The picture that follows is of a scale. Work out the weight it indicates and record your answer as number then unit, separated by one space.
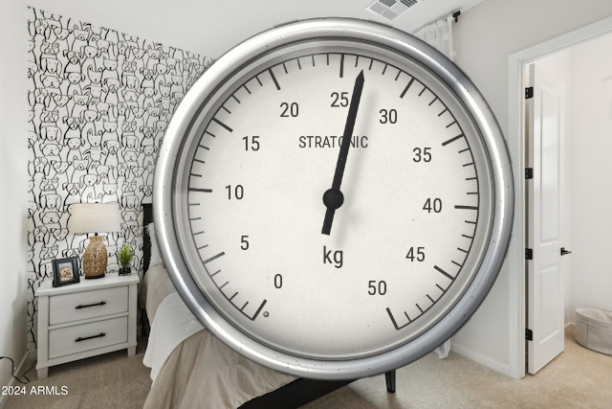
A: 26.5 kg
